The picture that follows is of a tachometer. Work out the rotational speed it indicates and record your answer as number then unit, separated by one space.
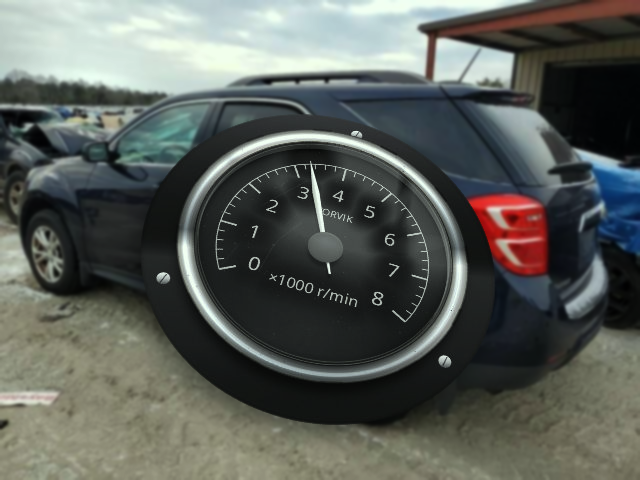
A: 3300 rpm
